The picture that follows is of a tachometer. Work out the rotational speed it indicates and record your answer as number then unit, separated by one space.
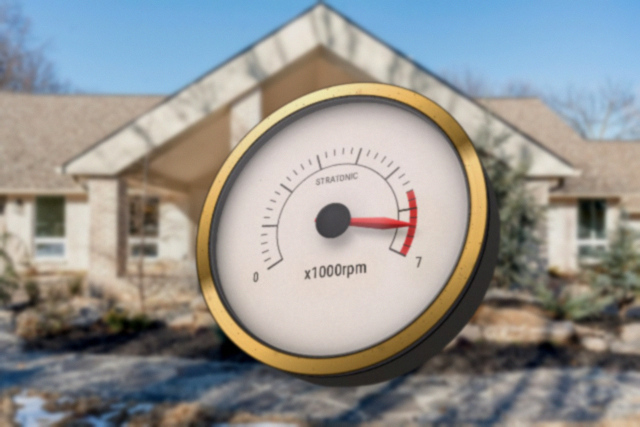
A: 6400 rpm
